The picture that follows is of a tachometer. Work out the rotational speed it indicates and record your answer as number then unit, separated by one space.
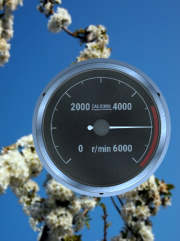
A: 5000 rpm
